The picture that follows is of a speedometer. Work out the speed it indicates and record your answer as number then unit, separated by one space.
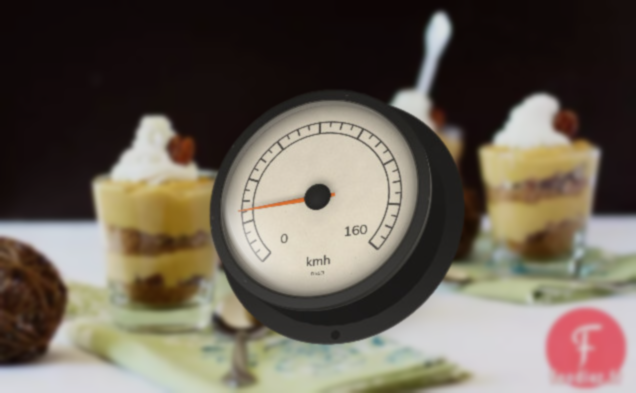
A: 25 km/h
